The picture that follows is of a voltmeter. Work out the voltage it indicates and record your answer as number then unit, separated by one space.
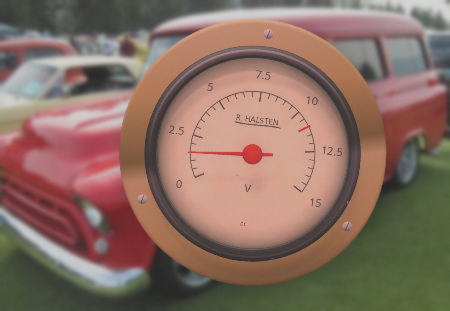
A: 1.5 V
